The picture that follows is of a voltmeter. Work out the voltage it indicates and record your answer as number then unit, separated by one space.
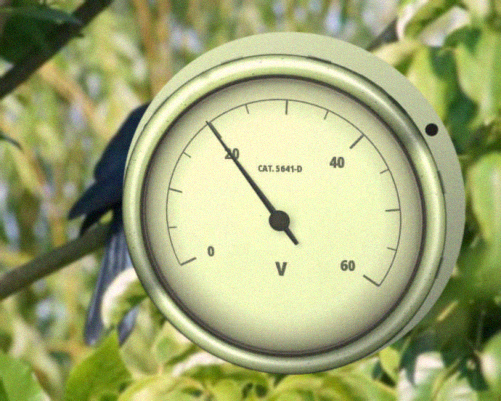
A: 20 V
